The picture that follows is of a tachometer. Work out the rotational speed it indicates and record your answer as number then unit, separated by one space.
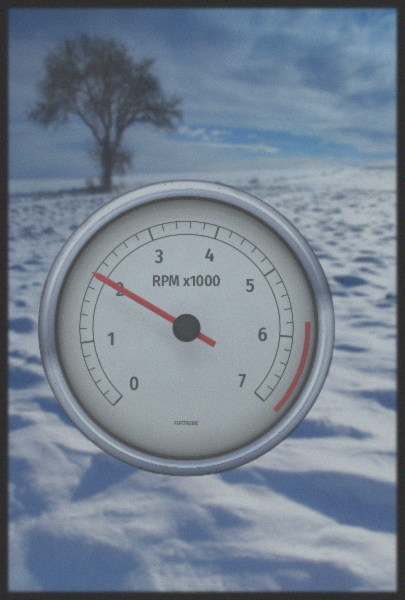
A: 2000 rpm
